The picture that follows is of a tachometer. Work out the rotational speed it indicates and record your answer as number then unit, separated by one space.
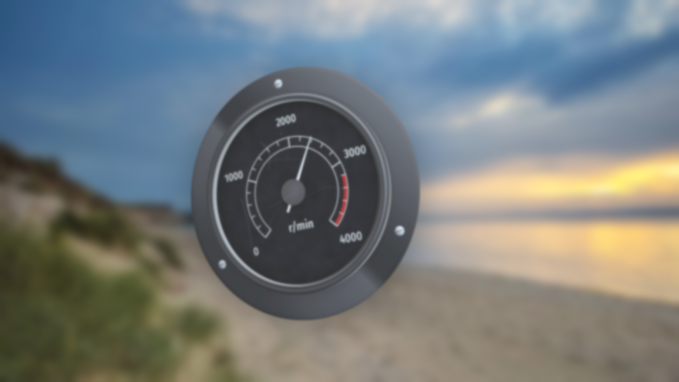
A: 2400 rpm
